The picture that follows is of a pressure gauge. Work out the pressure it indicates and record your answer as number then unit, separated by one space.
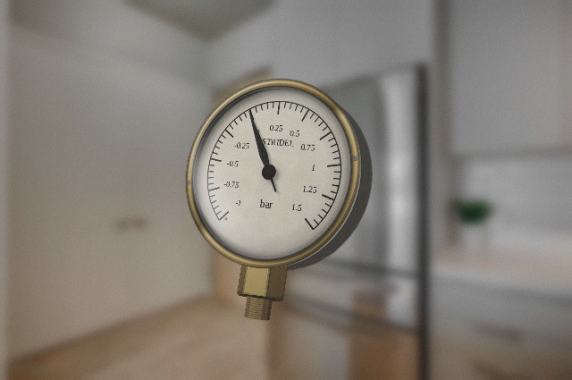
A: 0 bar
